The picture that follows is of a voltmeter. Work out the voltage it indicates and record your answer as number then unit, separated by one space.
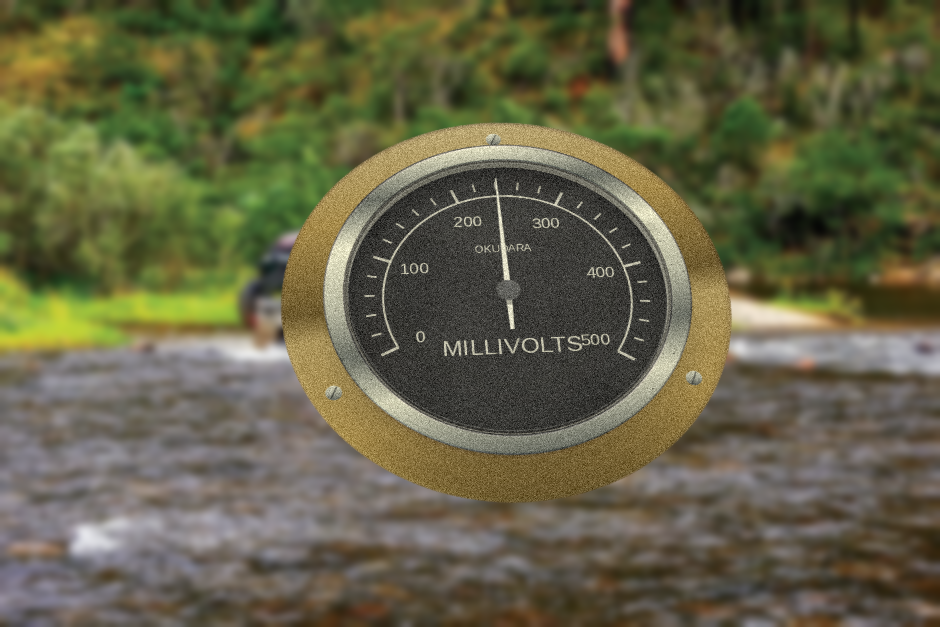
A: 240 mV
